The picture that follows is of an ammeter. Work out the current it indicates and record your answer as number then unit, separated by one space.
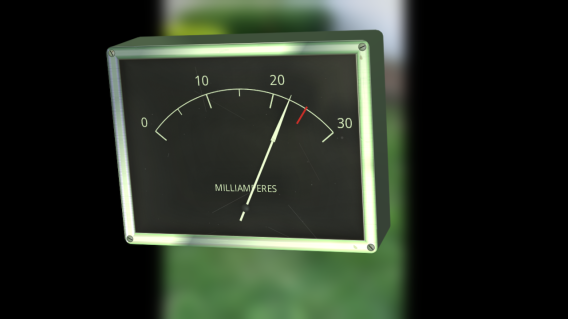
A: 22.5 mA
